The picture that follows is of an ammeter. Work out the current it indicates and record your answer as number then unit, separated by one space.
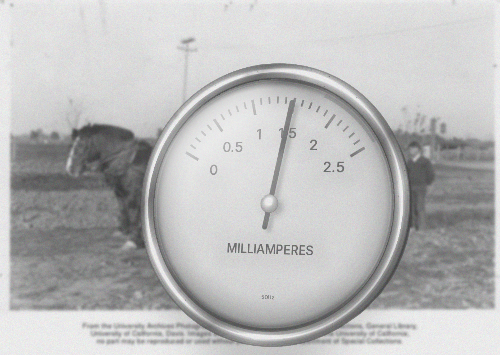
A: 1.5 mA
